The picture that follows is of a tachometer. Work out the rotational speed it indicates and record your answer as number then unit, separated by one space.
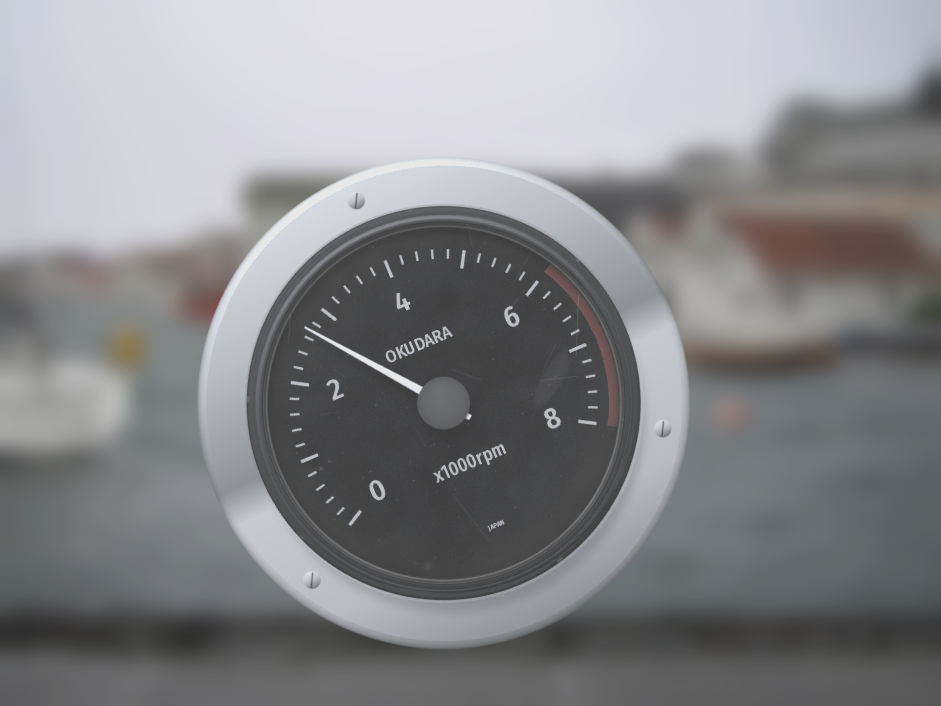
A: 2700 rpm
